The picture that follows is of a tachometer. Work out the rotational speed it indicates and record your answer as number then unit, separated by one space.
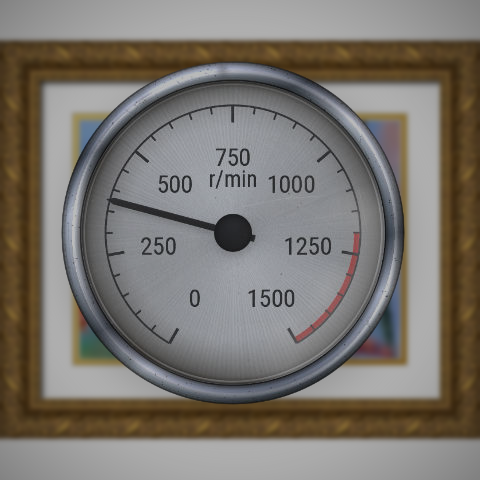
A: 375 rpm
